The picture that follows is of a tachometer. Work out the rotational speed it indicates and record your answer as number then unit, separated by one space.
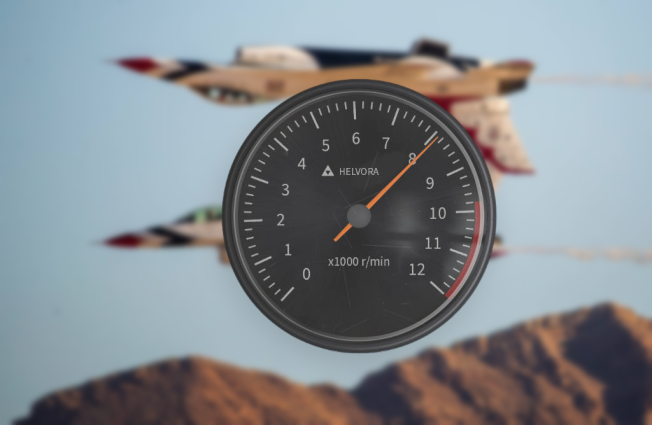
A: 8100 rpm
